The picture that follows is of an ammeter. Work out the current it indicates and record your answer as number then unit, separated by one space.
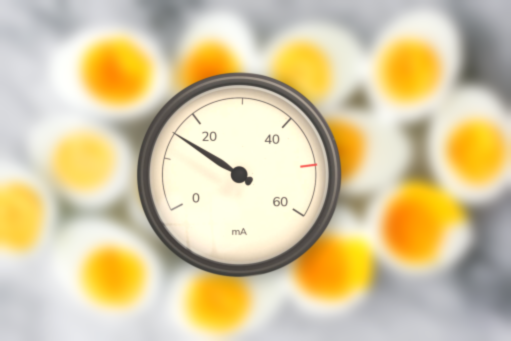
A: 15 mA
